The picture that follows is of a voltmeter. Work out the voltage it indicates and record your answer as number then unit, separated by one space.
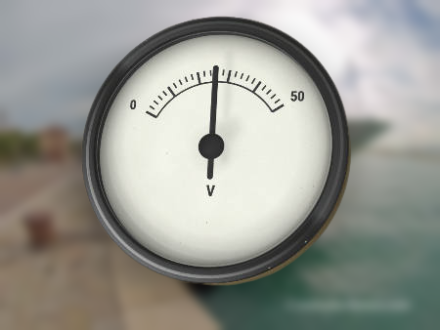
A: 26 V
